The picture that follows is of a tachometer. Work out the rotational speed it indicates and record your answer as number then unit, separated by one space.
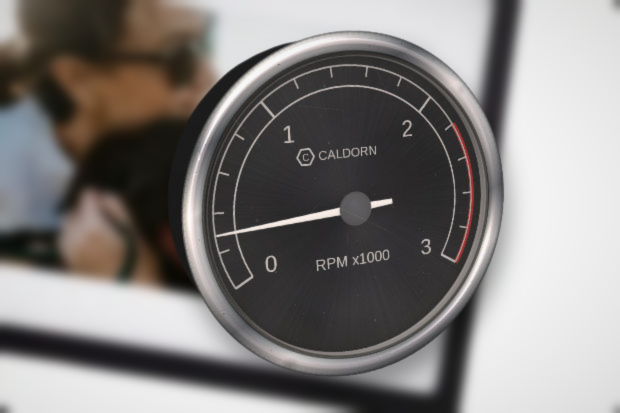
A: 300 rpm
